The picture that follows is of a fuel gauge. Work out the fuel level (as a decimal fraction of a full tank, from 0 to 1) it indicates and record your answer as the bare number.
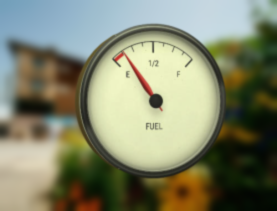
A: 0.125
